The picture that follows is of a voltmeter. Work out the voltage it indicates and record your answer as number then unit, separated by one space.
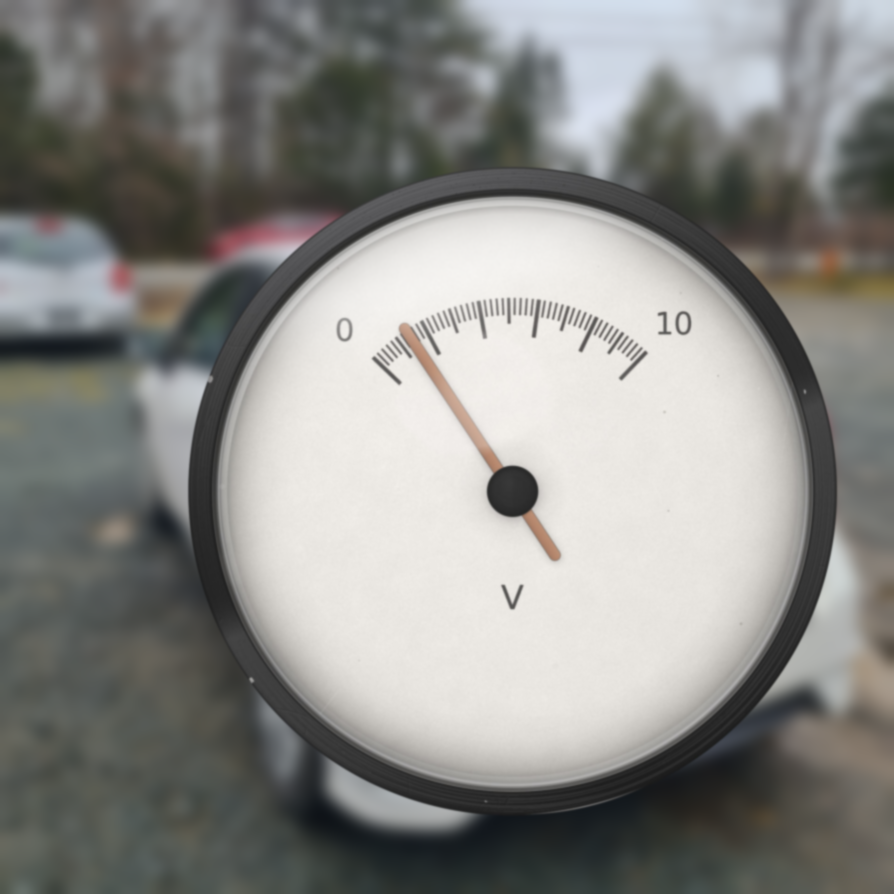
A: 1.4 V
